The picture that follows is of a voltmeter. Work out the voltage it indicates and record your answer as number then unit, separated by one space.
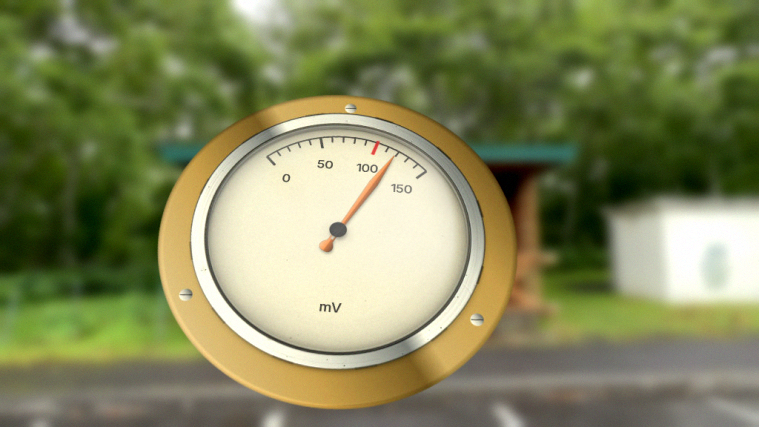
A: 120 mV
